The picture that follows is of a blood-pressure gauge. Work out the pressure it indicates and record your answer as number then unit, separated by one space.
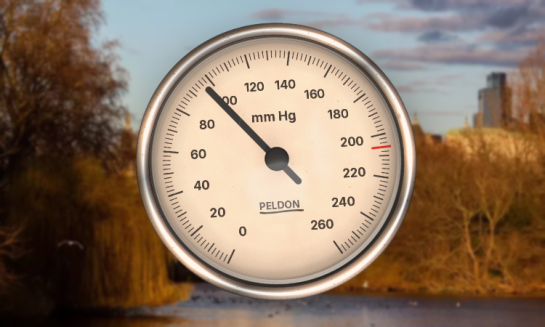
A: 96 mmHg
